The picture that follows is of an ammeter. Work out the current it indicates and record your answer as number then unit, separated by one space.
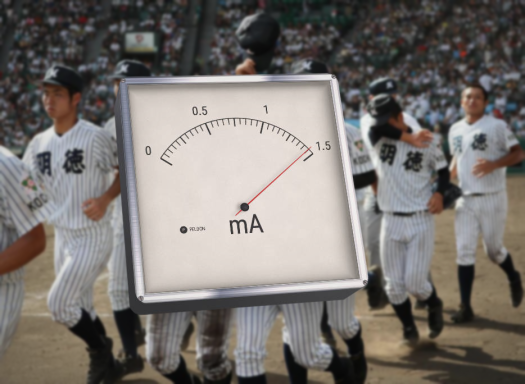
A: 1.45 mA
